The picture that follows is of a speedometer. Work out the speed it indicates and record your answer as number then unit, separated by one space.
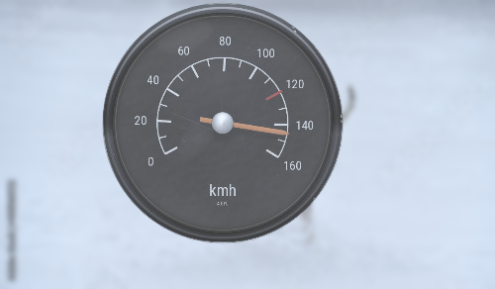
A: 145 km/h
